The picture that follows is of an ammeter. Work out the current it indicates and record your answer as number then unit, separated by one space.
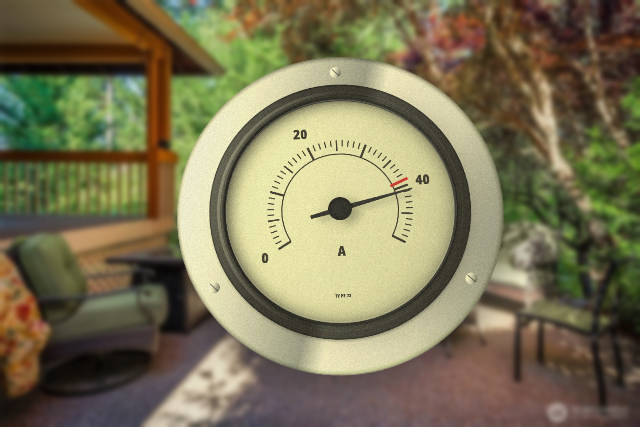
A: 41 A
